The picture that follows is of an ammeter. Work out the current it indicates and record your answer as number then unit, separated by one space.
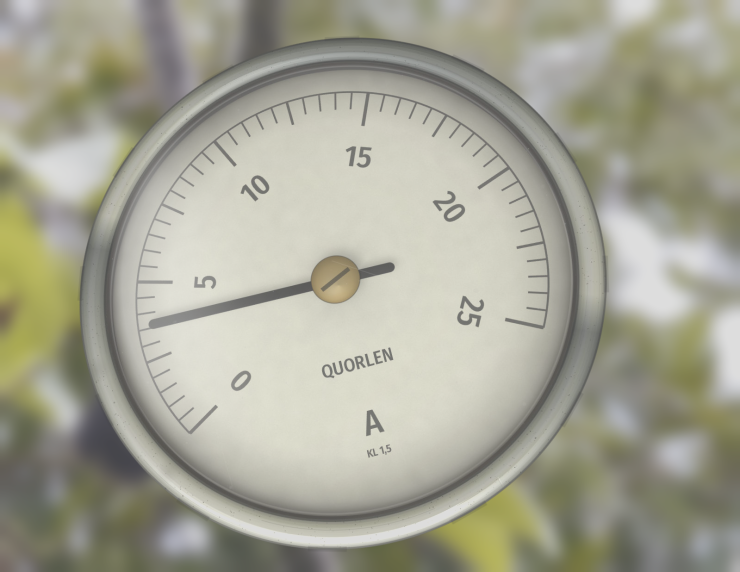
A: 3.5 A
